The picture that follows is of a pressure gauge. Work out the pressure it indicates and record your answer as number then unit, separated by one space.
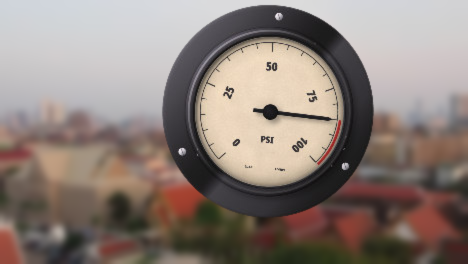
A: 85 psi
